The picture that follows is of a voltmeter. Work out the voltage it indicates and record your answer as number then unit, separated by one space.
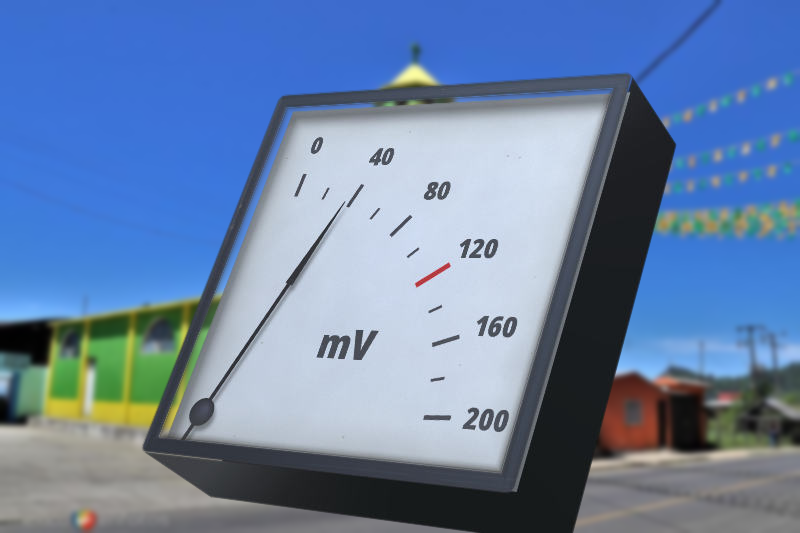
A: 40 mV
